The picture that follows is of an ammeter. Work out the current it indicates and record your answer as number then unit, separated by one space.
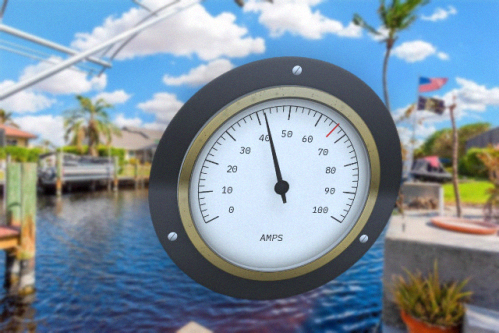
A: 42 A
